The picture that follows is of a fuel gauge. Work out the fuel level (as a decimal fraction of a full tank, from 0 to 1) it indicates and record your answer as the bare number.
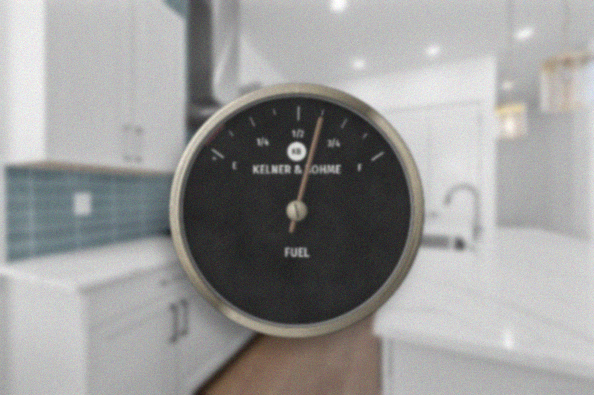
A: 0.625
